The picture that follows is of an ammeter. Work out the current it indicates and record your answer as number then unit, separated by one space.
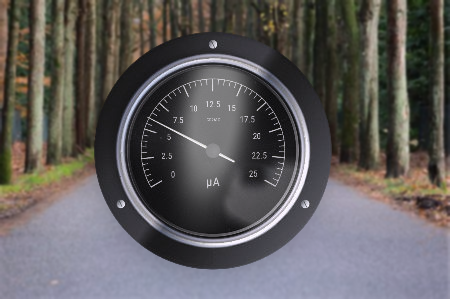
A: 6 µA
